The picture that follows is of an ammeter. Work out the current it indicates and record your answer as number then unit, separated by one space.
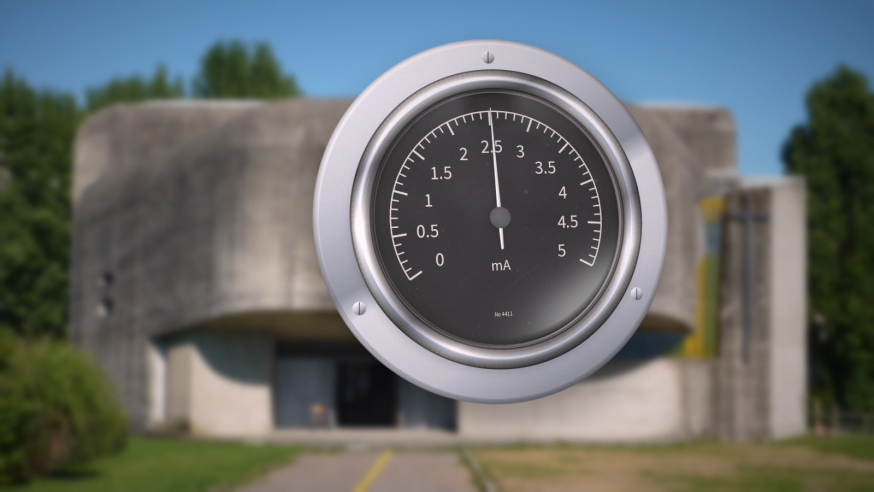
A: 2.5 mA
